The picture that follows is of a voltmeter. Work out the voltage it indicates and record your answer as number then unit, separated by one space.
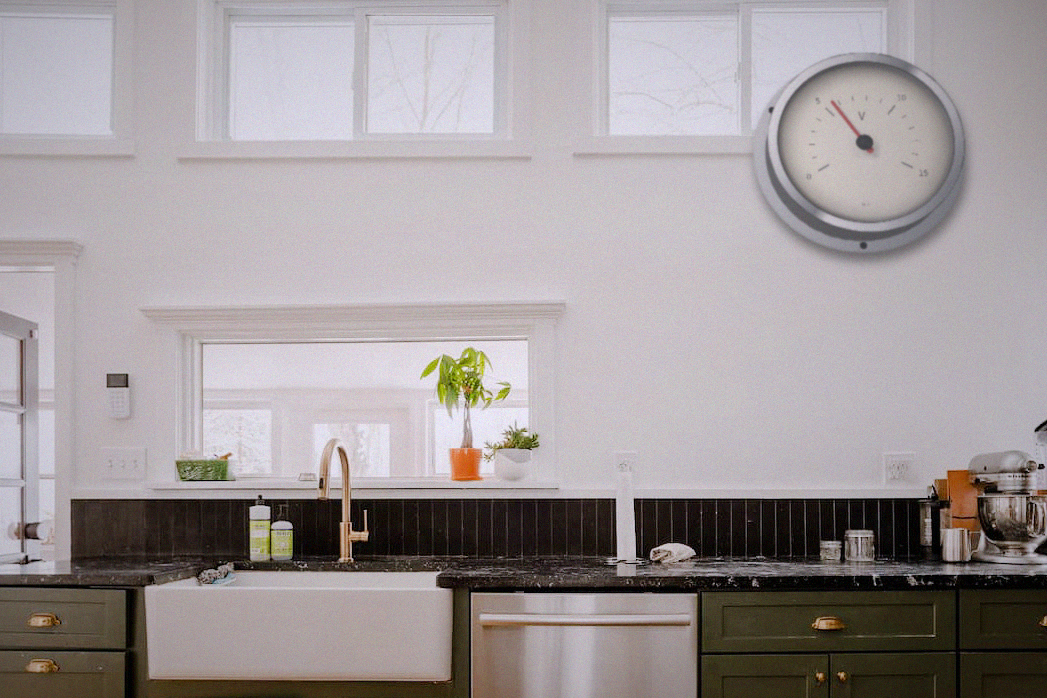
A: 5.5 V
